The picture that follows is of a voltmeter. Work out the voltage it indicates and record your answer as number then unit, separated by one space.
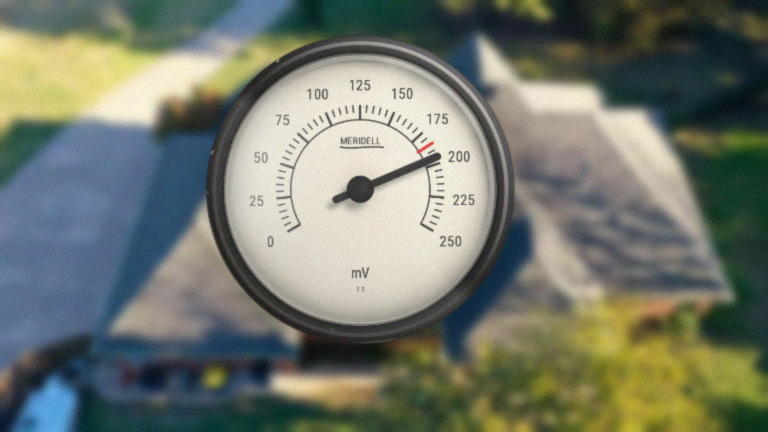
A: 195 mV
